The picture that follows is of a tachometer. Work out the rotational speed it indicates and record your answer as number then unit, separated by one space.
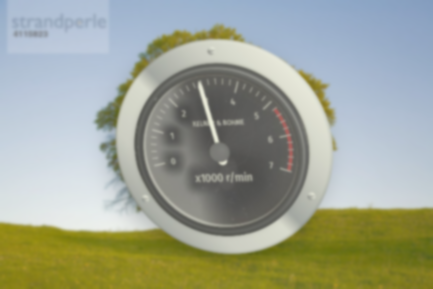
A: 3000 rpm
